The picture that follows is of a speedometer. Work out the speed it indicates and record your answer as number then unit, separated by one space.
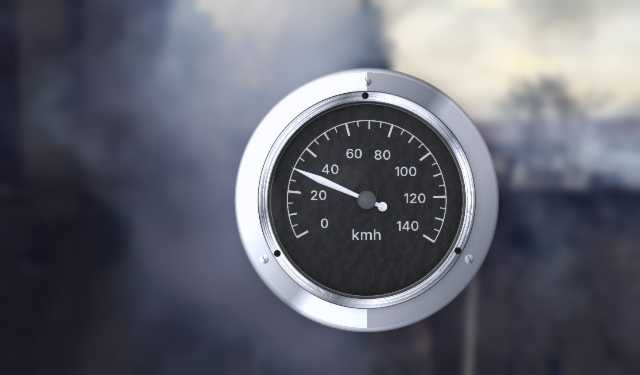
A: 30 km/h
